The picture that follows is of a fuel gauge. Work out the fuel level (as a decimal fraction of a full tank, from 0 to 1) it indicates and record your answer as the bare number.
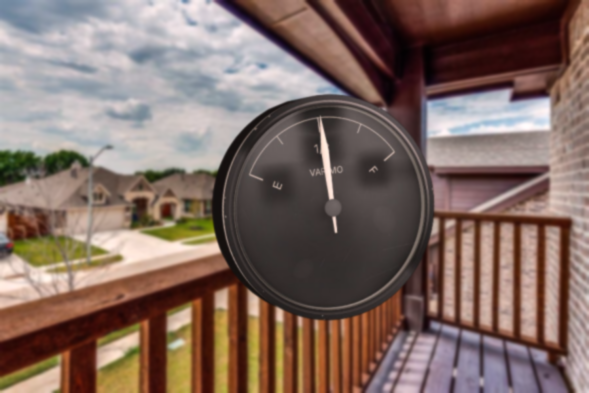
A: 0.5
